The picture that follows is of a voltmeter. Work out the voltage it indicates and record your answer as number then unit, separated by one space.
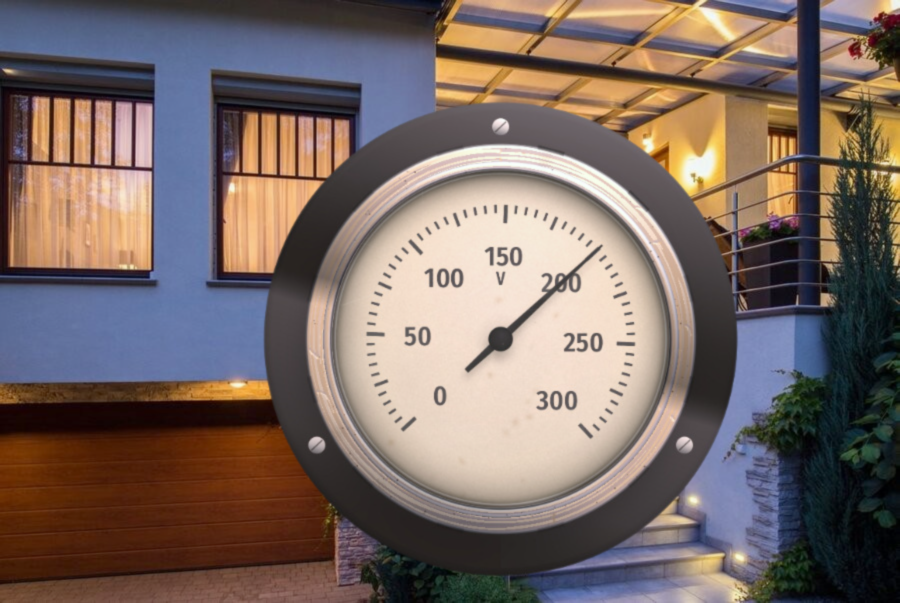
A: 200 V
